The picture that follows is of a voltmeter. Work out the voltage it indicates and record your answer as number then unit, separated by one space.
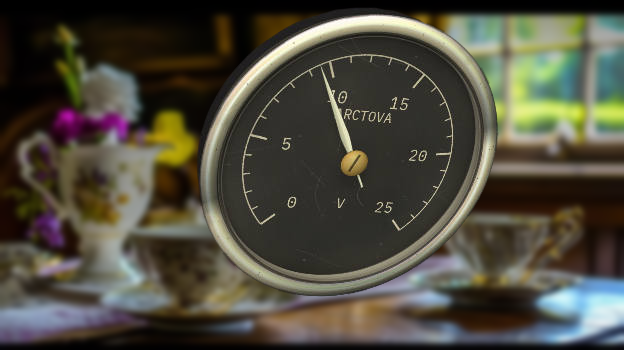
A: 9.5 V
